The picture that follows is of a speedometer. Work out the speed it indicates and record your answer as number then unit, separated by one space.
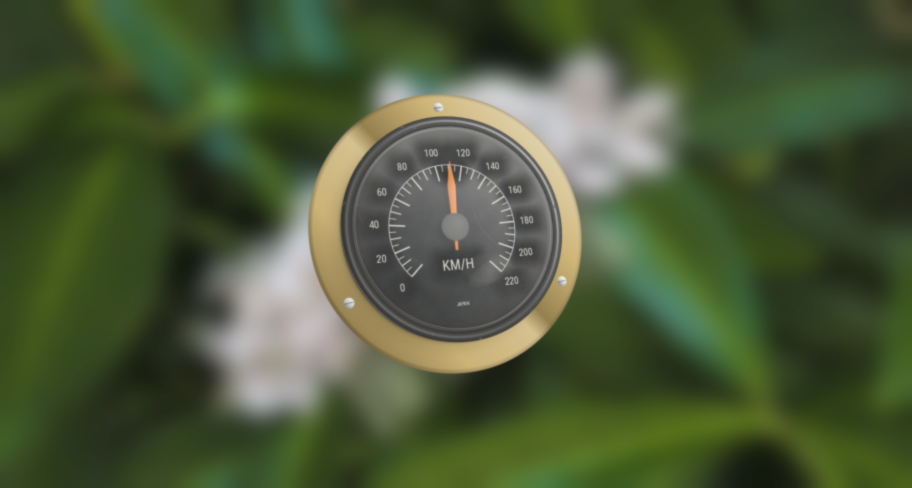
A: 110 km/h
